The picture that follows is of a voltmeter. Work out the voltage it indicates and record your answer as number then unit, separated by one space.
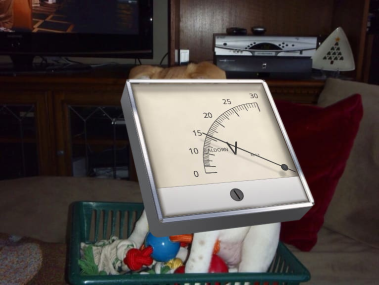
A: 15 V
